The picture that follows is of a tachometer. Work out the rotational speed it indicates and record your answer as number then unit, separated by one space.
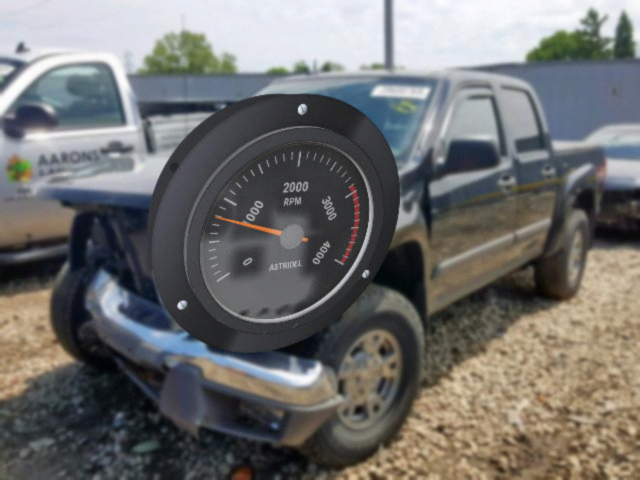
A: 800 rpm
